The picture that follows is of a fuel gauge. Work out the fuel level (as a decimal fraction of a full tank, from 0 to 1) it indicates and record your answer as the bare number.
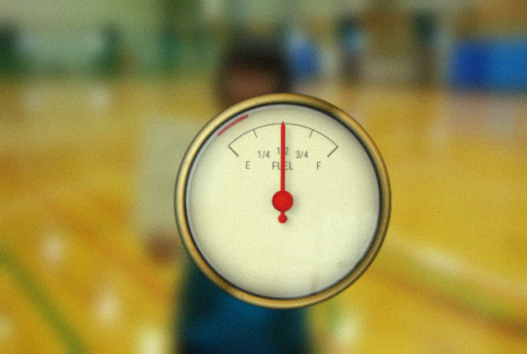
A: 0.5
